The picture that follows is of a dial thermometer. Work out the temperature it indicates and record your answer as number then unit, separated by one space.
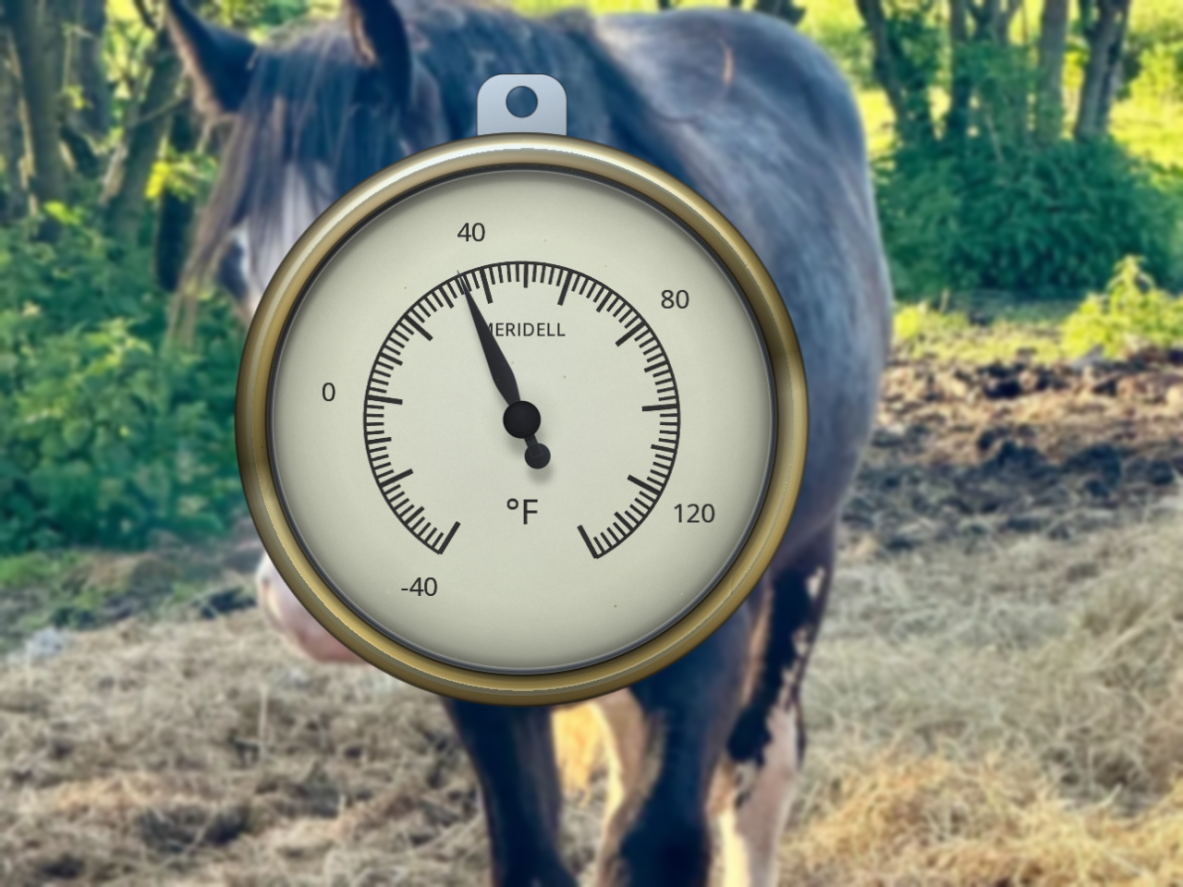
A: 35 °F
